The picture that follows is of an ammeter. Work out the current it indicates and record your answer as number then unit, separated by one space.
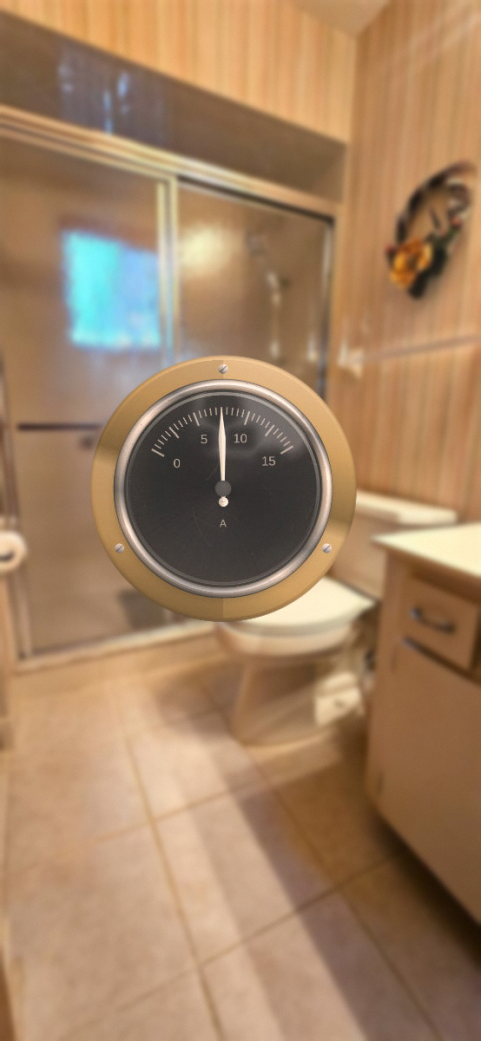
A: 7.5 A
